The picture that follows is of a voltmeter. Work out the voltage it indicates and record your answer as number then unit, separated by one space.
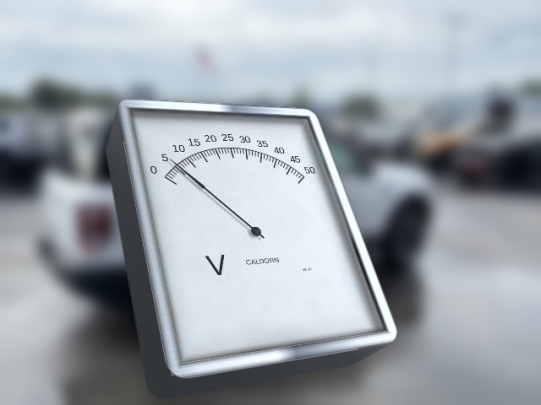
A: 5 V
